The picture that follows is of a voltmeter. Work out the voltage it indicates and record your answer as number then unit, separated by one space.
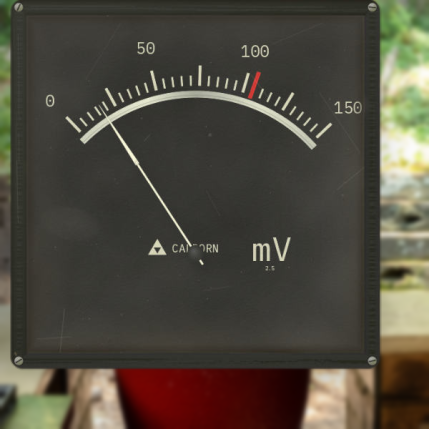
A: 17.5 mV
